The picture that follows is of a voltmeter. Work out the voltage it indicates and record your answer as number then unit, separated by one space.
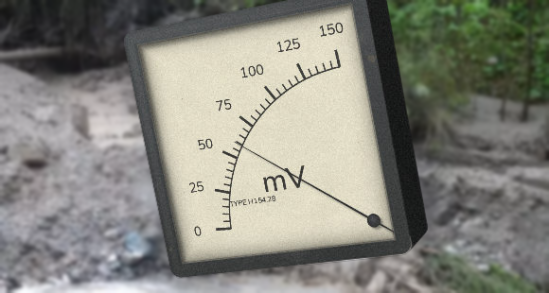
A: 60 mV
